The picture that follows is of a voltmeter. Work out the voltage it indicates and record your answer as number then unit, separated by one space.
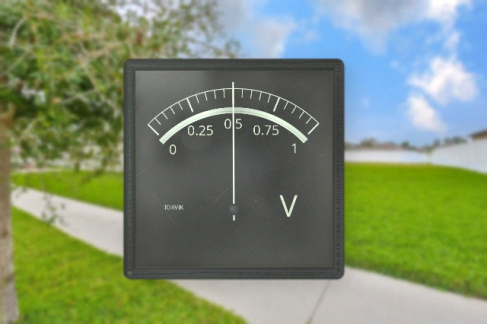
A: 0.5 V
